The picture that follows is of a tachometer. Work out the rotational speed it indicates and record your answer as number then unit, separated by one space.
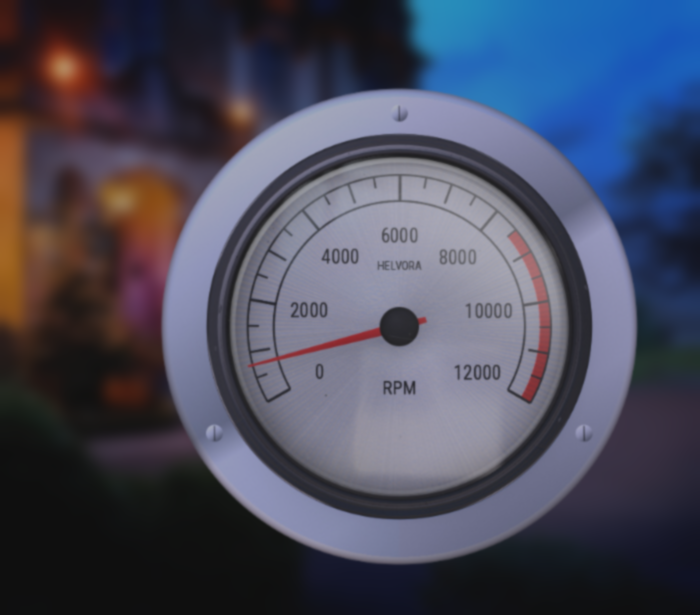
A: 750 rpm
